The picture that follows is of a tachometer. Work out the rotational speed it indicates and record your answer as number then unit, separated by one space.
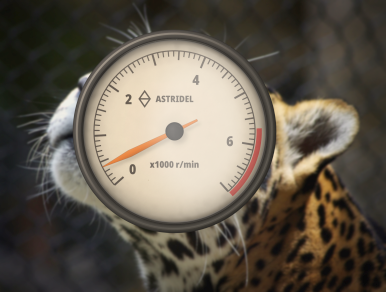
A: 400 rpm
